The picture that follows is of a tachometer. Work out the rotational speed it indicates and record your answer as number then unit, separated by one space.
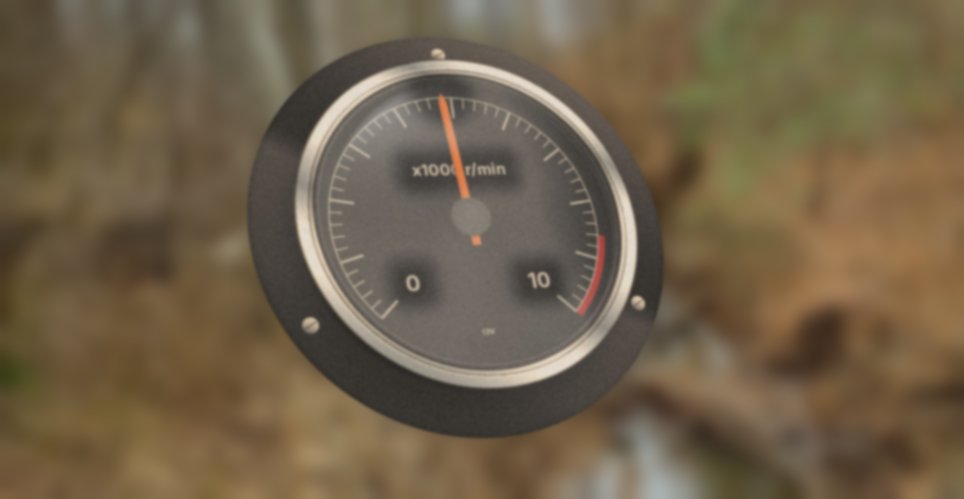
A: 4800 rpm
